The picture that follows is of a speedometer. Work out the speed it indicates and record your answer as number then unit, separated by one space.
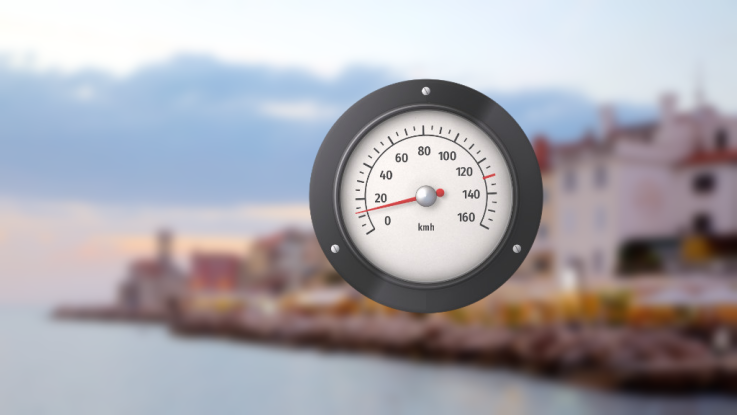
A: 12.5 km/h
